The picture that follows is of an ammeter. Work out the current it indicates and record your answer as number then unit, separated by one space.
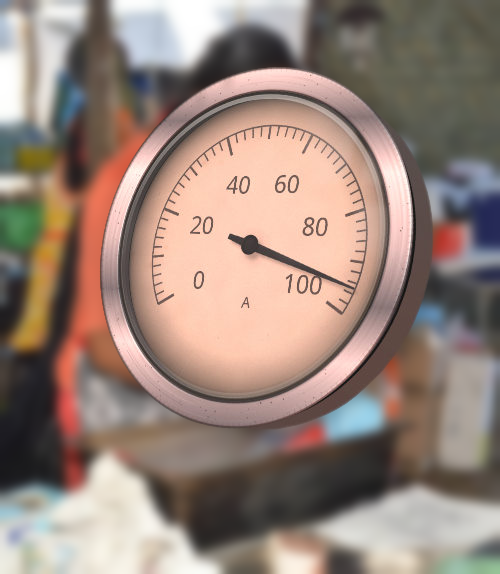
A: 95 A
